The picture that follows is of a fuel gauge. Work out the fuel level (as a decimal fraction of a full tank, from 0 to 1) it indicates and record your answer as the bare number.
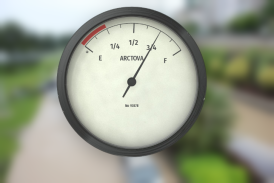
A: 0.75
